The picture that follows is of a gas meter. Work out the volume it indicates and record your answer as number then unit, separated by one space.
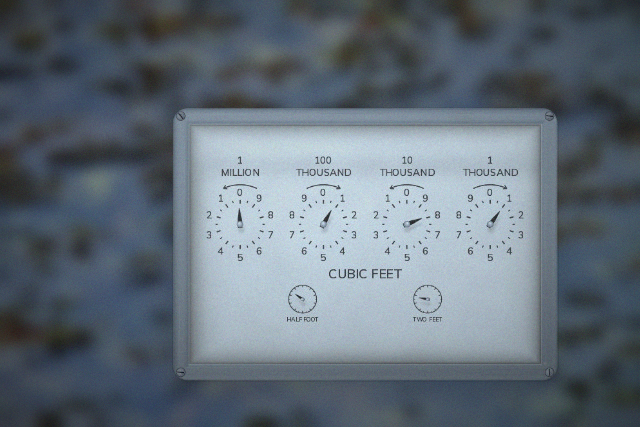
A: 8100 ft³
